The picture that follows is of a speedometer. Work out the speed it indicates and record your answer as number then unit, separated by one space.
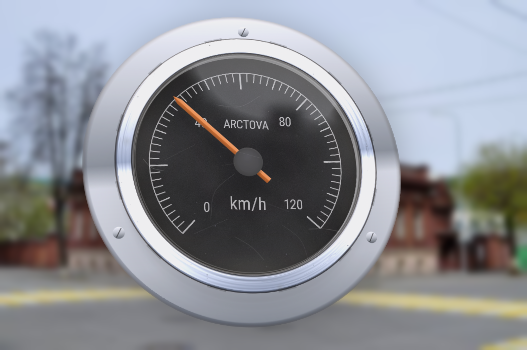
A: 40 km/h
